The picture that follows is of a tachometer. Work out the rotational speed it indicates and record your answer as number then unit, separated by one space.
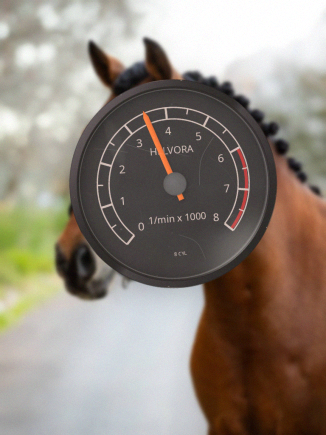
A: 3500 rpm
